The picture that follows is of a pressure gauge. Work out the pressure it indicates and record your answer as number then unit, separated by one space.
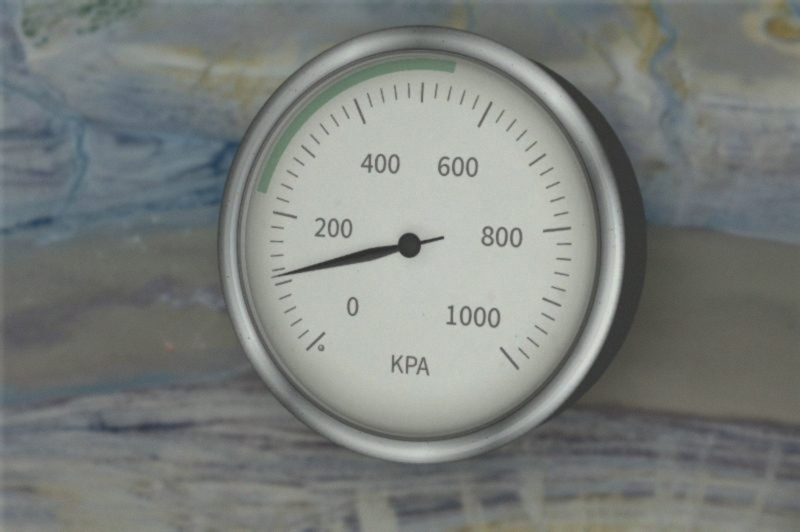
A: 110 kPa
